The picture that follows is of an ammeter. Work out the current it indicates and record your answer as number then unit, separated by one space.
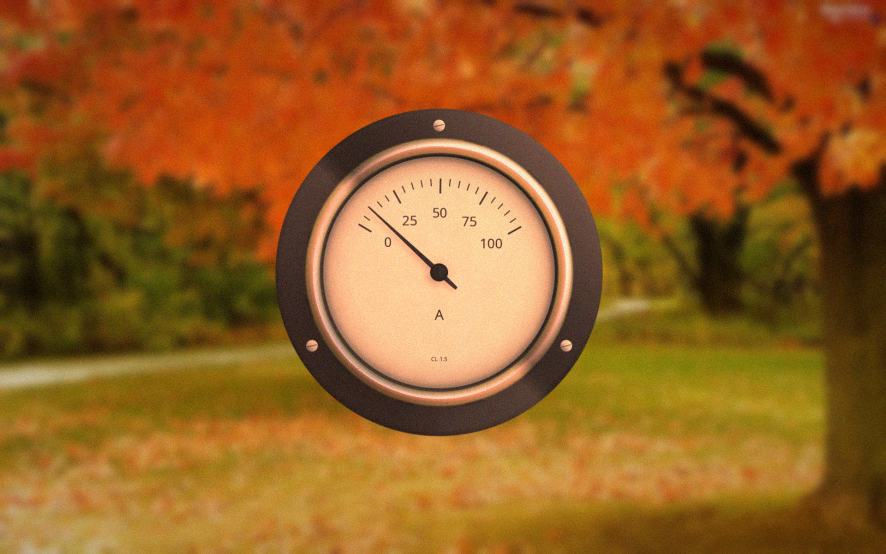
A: 10 A
